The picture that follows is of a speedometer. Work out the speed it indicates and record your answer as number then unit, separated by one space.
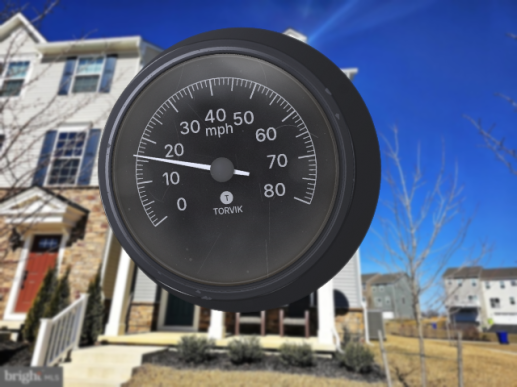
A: 16 mph
